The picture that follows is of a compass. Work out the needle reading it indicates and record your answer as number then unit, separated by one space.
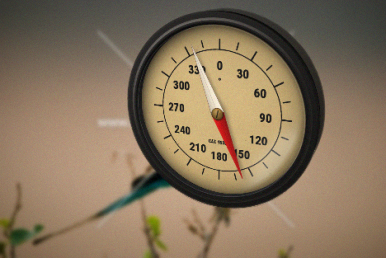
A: 157.5 °
